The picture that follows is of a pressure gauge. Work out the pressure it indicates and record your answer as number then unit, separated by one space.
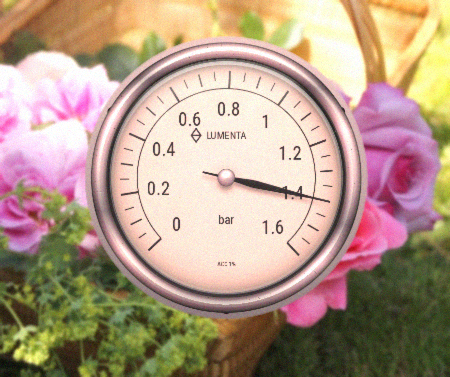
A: 1.4 bar
